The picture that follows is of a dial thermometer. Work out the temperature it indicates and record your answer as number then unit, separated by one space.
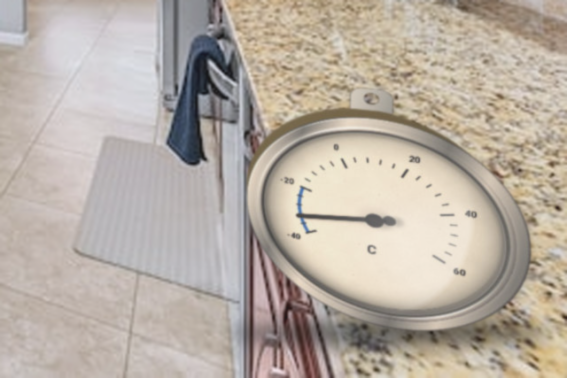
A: -32 °C
